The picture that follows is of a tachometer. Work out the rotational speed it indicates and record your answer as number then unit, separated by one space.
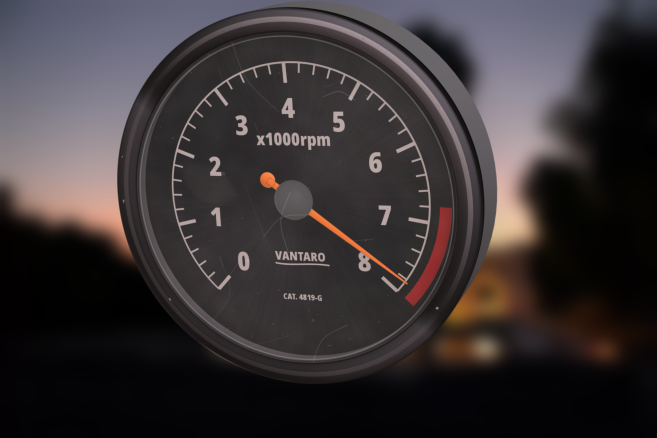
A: 7800 rpm
